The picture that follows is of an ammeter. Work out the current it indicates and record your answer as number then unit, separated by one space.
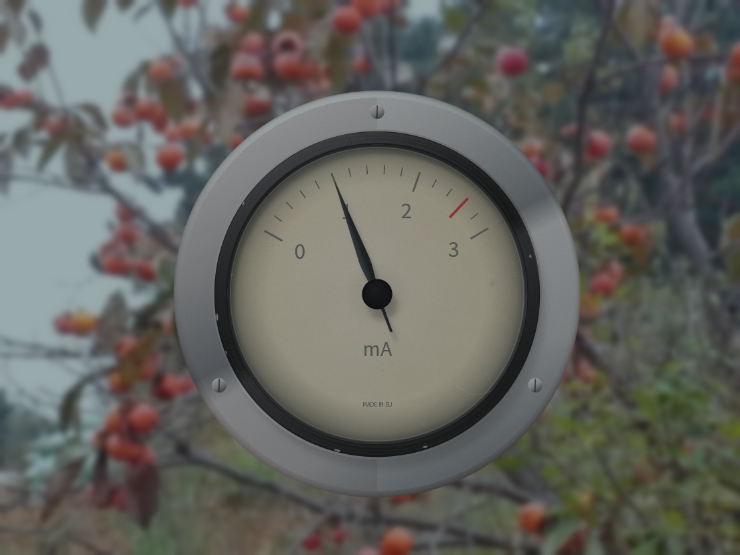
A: 1 mA
